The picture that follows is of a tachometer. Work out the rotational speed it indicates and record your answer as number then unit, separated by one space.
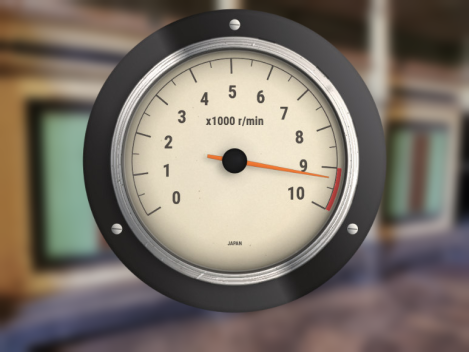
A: 9250 rpm
